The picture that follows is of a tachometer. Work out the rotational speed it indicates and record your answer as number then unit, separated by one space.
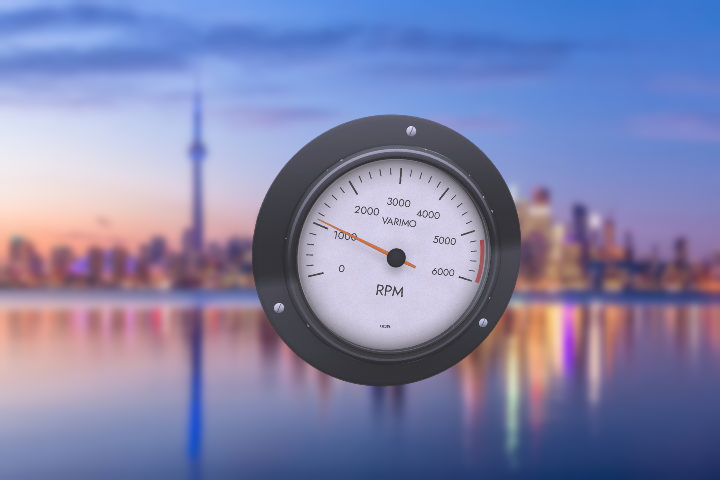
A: 1100 rpm
